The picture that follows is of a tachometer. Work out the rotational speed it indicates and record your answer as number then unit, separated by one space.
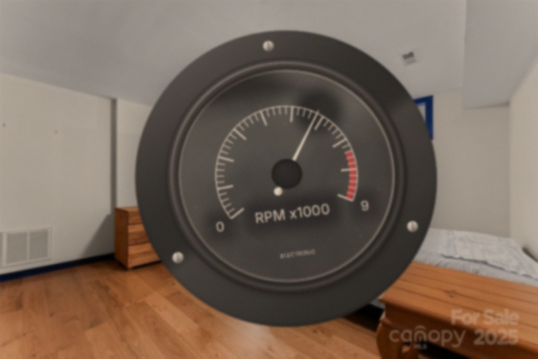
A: 5800 rpm
